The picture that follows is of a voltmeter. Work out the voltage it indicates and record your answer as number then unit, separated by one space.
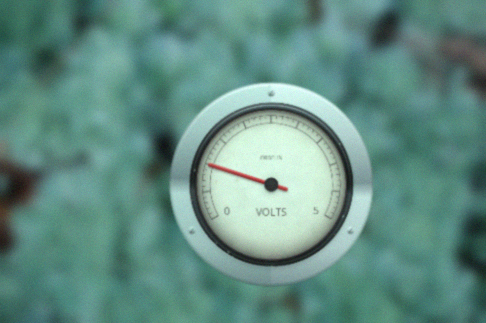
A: 1 V
